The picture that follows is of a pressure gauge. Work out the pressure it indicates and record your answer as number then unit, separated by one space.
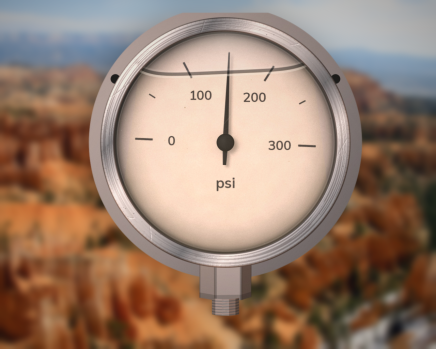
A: 150 psi
